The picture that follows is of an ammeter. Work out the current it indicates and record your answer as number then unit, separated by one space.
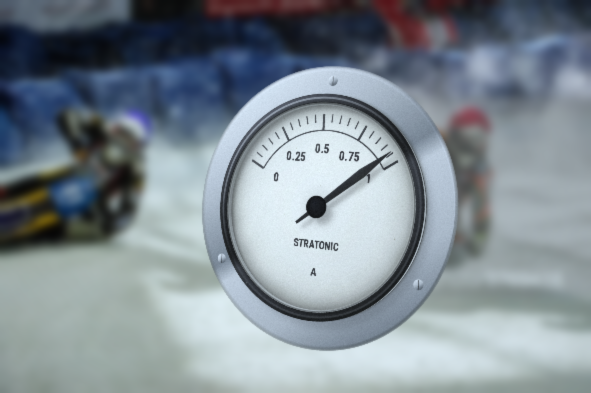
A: 0.95 A
